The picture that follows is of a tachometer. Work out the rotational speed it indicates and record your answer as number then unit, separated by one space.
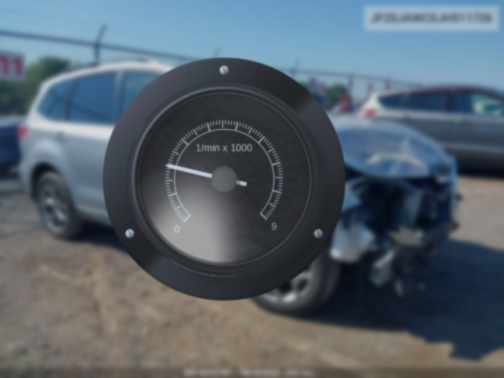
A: 2000 rpm
